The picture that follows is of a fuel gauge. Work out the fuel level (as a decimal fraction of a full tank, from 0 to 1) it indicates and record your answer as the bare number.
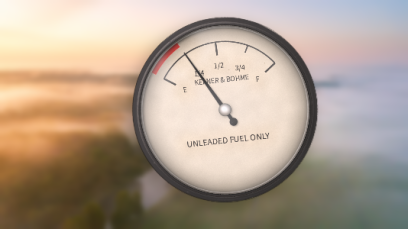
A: 0.25
